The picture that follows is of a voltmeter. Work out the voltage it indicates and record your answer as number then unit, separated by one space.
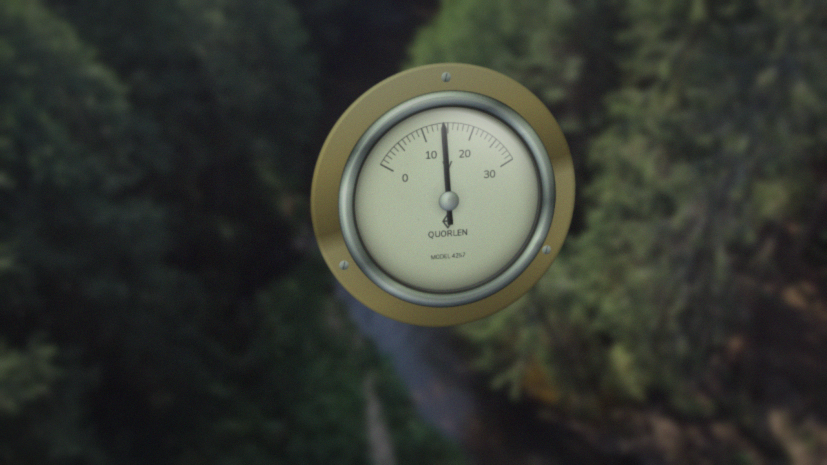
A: 14 V
